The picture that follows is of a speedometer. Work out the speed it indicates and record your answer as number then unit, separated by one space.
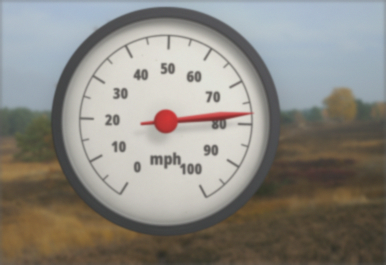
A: 77.5 mph
